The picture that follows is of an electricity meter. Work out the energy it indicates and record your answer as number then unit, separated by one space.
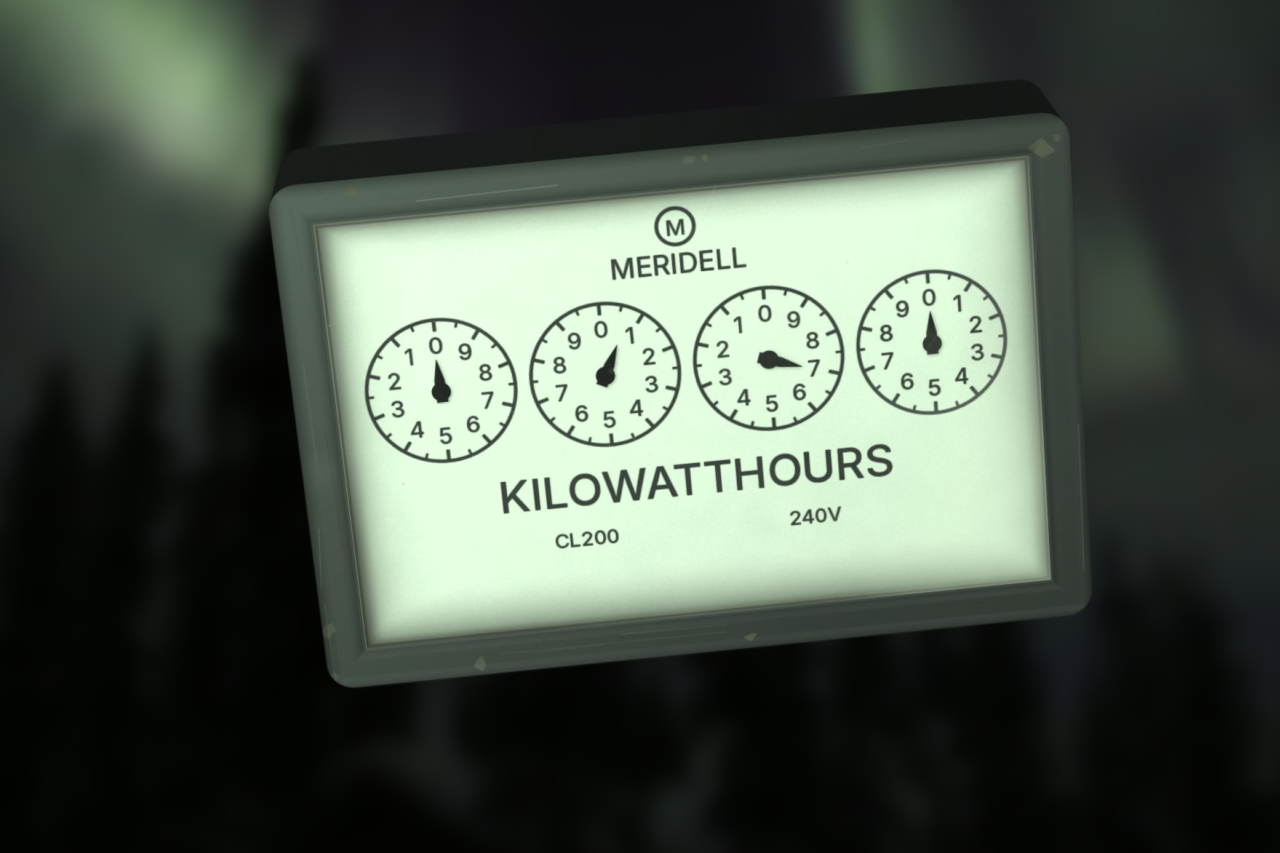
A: 70 kWh
